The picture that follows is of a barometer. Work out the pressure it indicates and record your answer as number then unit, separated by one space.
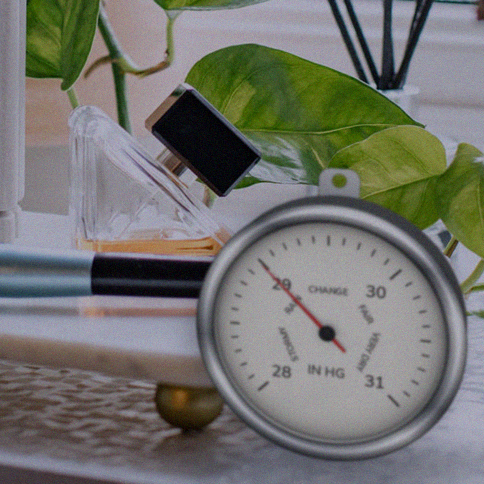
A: 29 inHg
